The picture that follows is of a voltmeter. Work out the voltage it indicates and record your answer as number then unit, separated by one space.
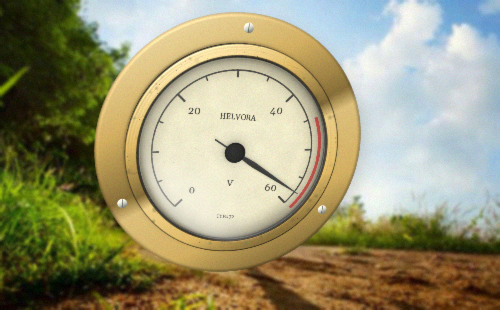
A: 57.5 V
